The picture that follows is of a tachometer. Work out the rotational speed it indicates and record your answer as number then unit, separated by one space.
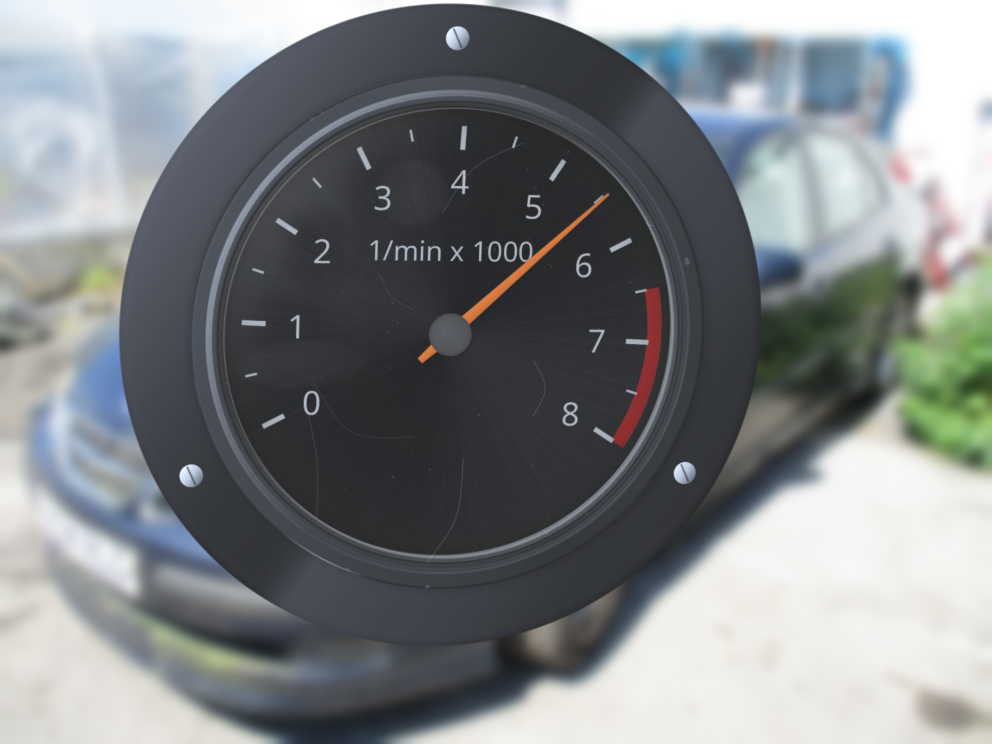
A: 5500 rpm
